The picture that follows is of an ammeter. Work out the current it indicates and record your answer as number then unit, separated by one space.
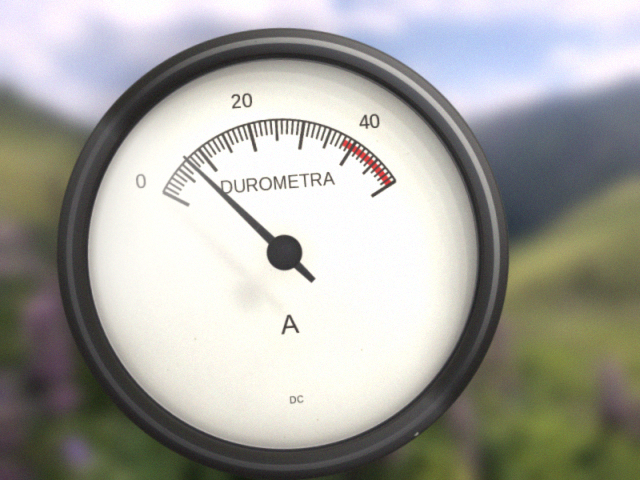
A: 7 A
